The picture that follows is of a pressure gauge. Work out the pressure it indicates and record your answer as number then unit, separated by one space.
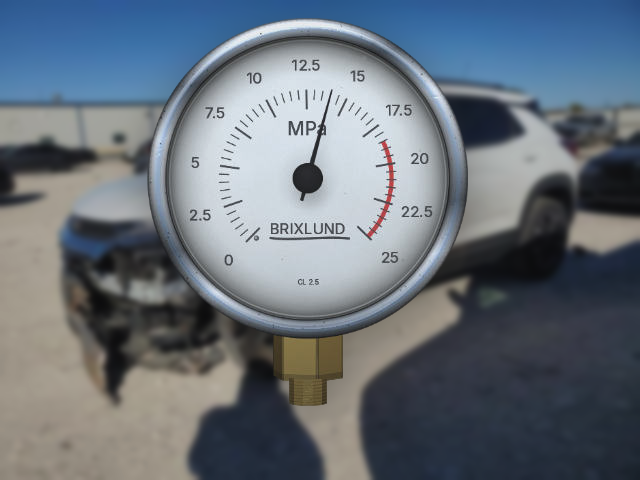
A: 14 MPa
